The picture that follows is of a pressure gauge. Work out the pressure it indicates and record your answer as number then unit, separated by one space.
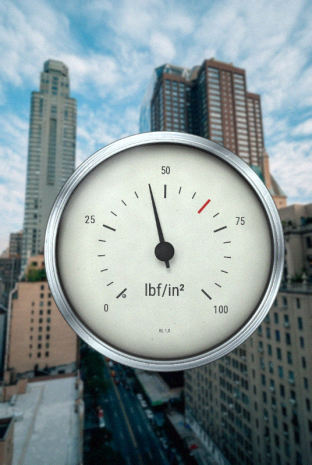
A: 45 psi
